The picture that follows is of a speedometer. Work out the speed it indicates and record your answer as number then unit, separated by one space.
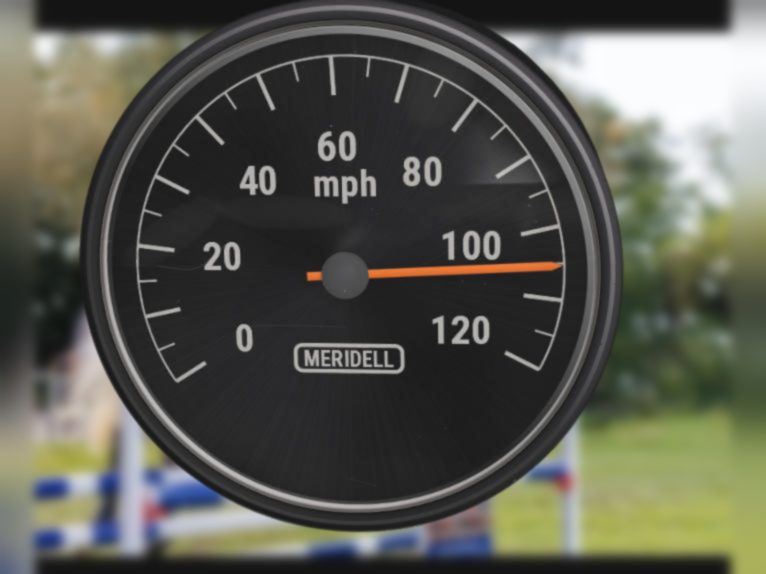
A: 105 mph
